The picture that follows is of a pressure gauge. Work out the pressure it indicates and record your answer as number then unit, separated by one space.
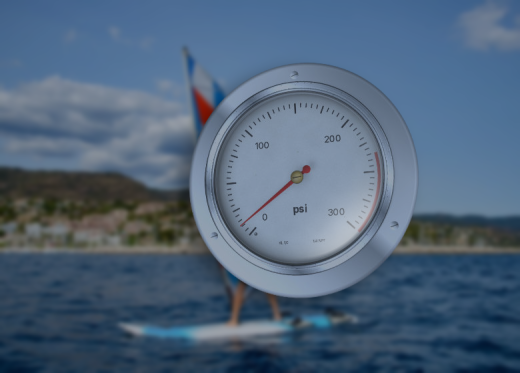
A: 10 psi
